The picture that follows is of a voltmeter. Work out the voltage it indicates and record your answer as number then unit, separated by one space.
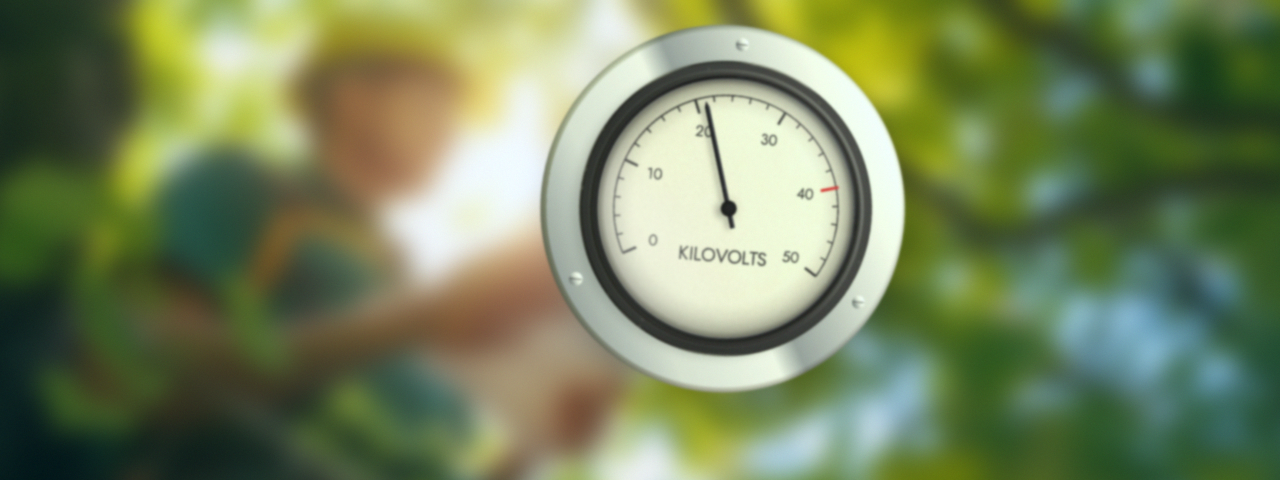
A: 21 kV
